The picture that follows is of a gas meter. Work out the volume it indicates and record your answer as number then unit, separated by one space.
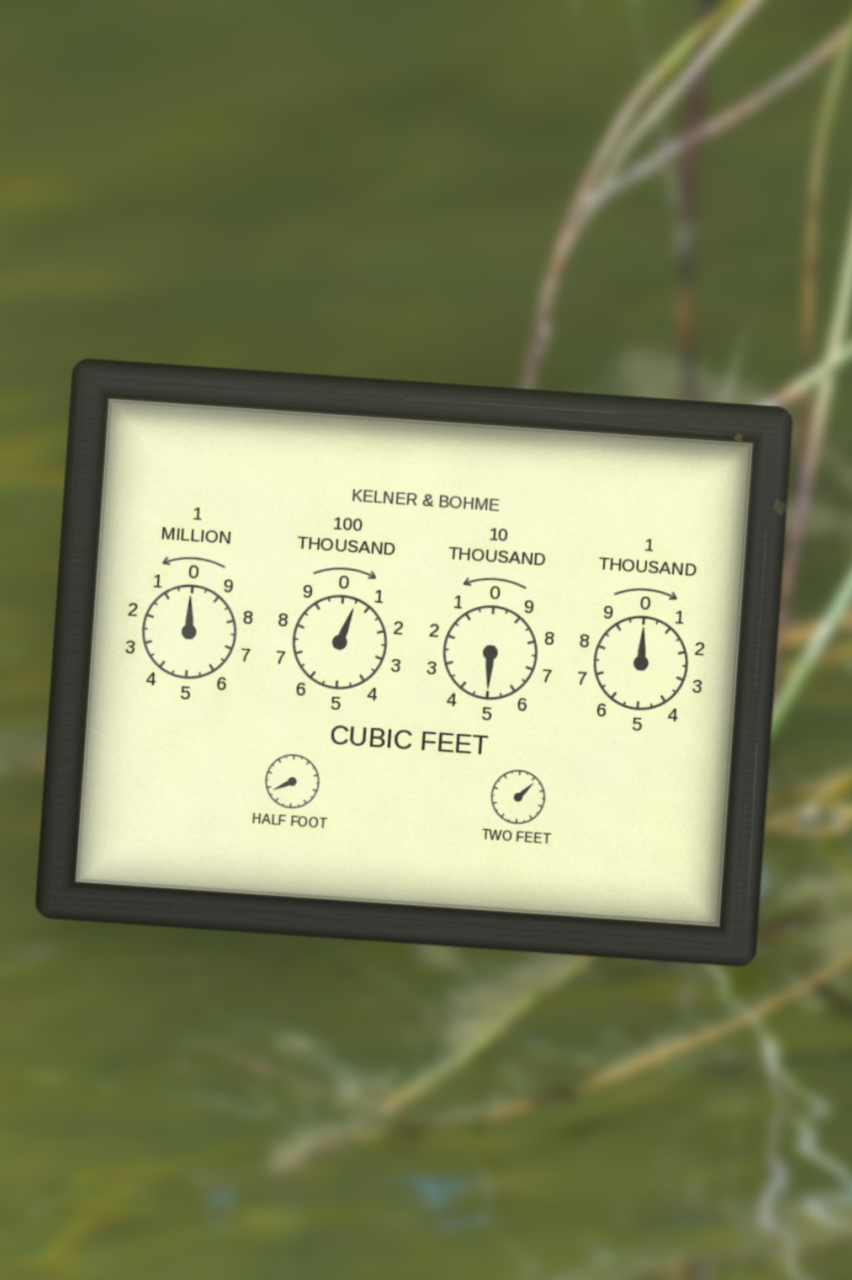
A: 5000 ft³
